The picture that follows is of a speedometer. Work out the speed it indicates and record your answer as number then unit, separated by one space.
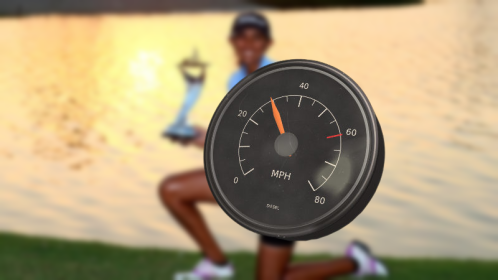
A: 30 mph
